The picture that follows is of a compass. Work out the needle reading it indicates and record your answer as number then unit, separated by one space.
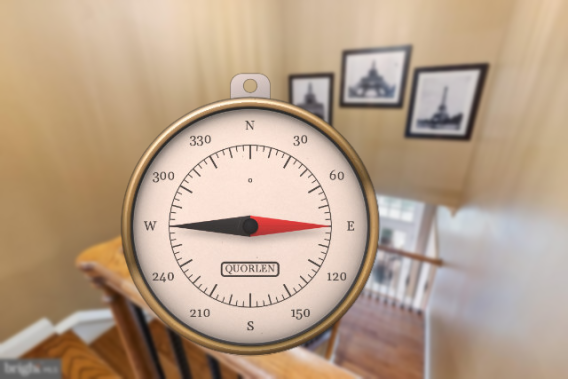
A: 90 °
